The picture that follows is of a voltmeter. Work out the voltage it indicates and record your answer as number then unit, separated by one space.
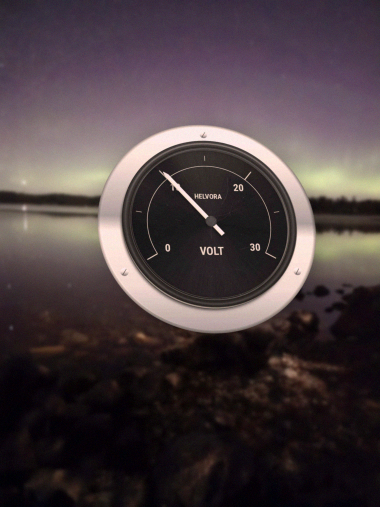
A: 10 V
